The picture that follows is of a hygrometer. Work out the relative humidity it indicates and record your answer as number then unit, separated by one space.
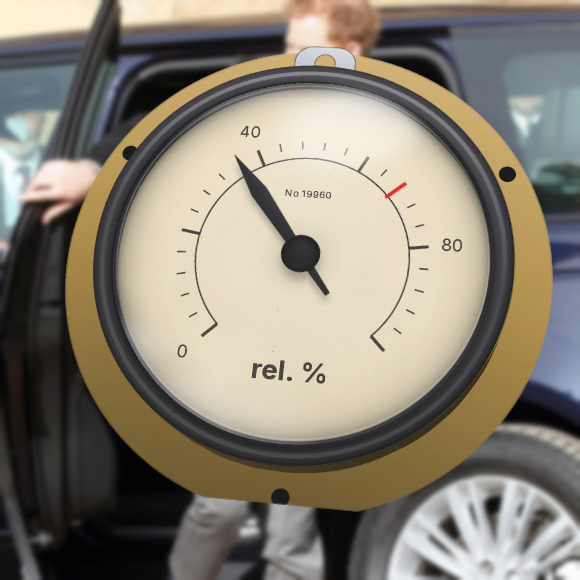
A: 36 %
